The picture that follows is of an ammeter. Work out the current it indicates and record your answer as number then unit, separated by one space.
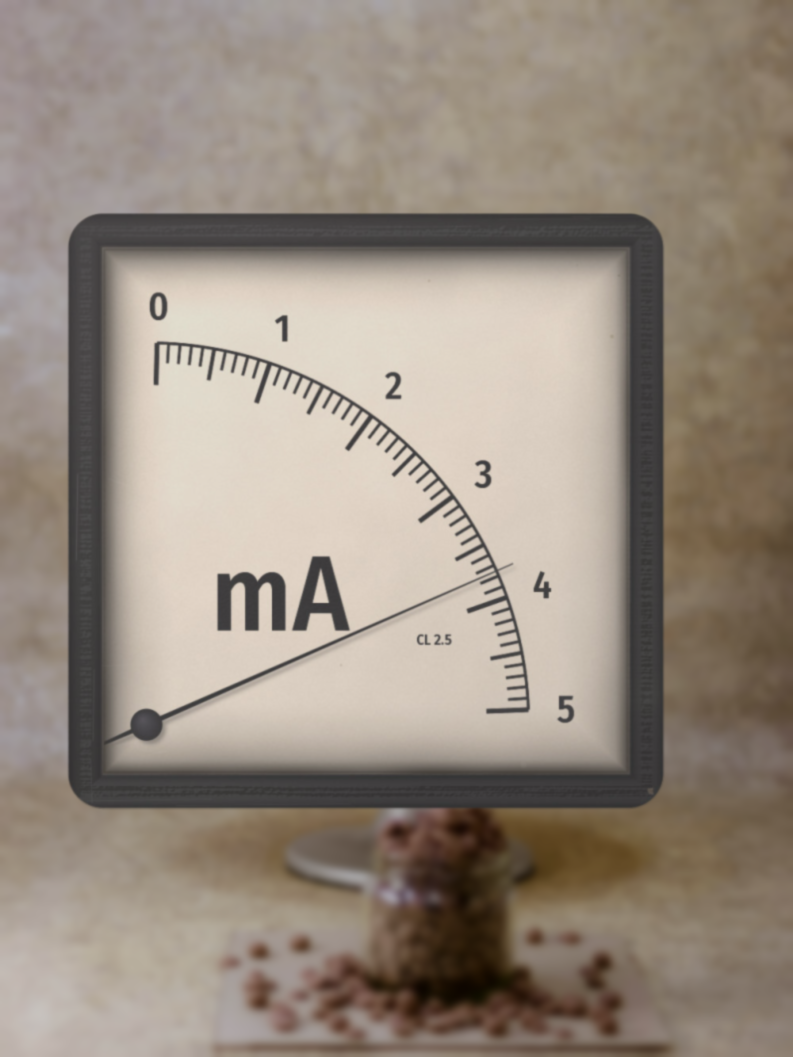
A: 3.75 mA
